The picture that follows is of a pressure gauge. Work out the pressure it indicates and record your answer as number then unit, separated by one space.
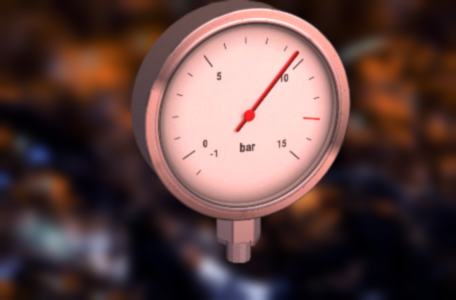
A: 9.5 bar
